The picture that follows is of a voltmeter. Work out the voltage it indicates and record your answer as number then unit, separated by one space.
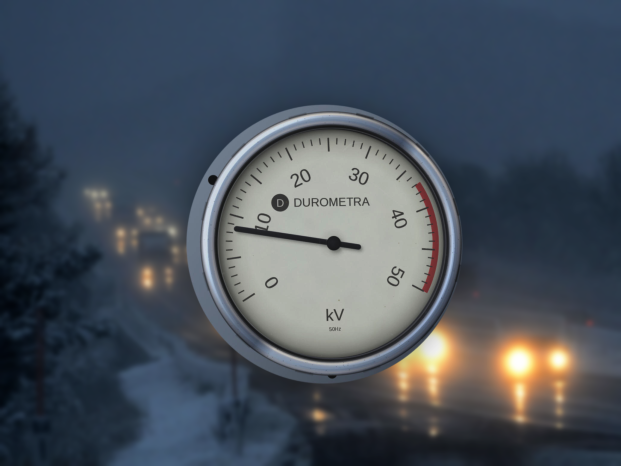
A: 8.5 kV
